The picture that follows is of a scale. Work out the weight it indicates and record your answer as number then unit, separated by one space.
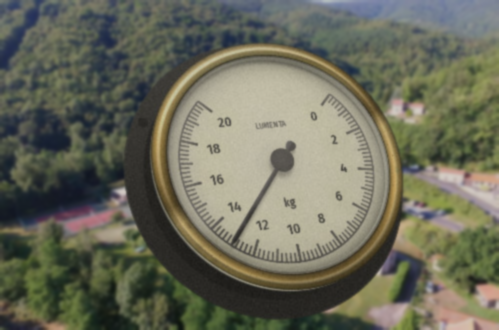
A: 13 kg
